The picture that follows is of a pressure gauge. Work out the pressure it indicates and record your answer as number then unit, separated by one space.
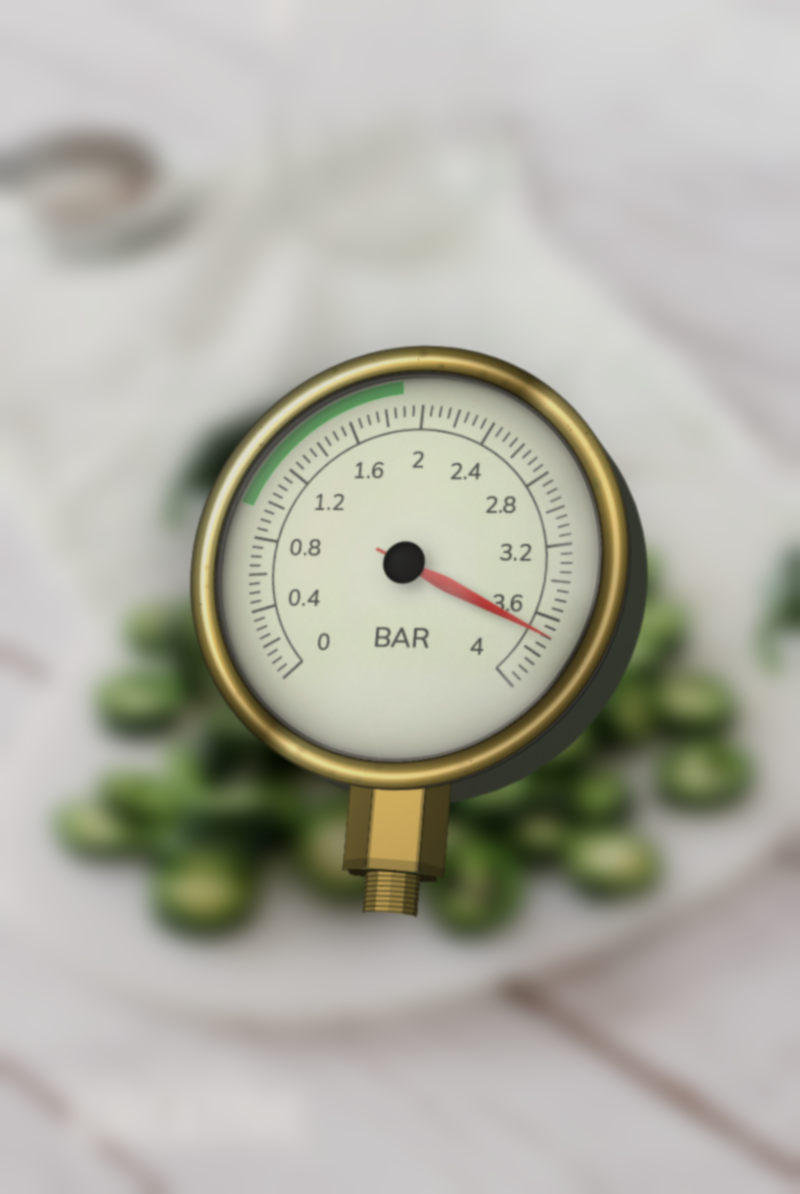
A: 3.7 bar
